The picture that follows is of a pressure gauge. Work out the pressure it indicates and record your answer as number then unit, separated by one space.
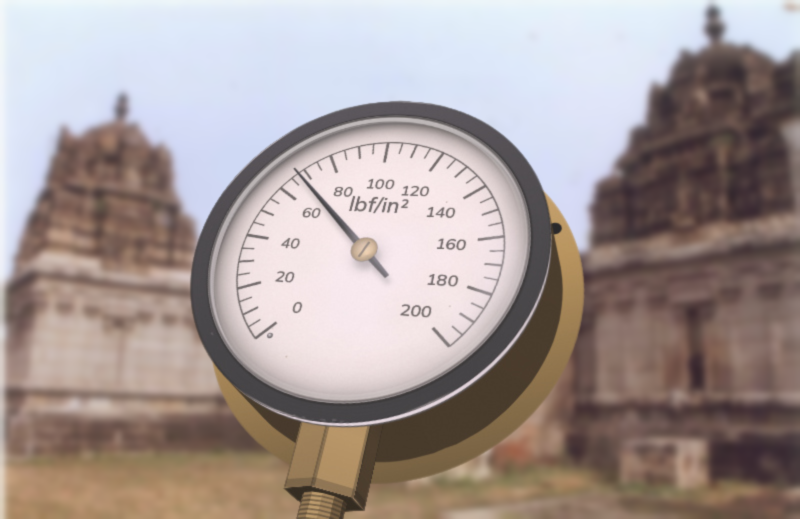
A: 67.5 psi
